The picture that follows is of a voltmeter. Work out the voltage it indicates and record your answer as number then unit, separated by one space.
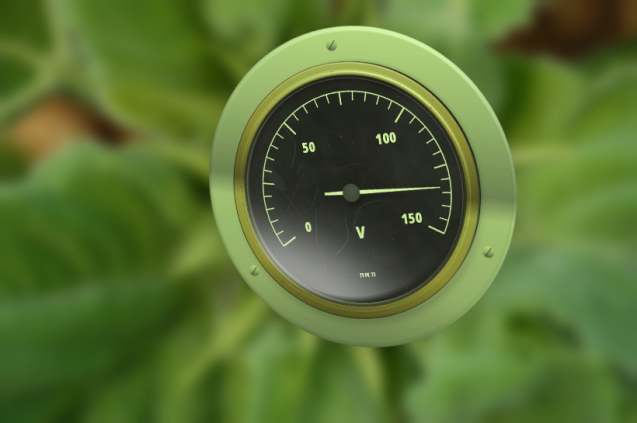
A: 132.5 V
